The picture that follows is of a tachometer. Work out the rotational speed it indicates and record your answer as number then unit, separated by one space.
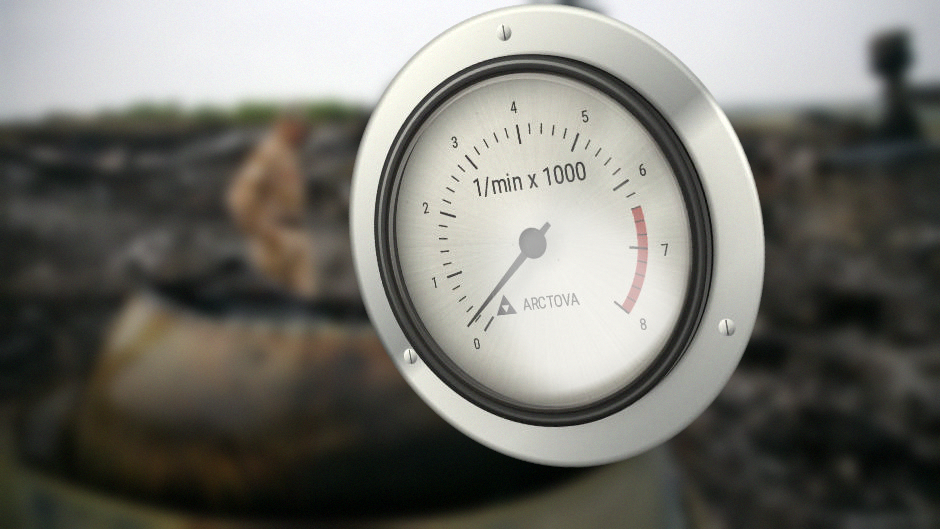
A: 200 rpm
